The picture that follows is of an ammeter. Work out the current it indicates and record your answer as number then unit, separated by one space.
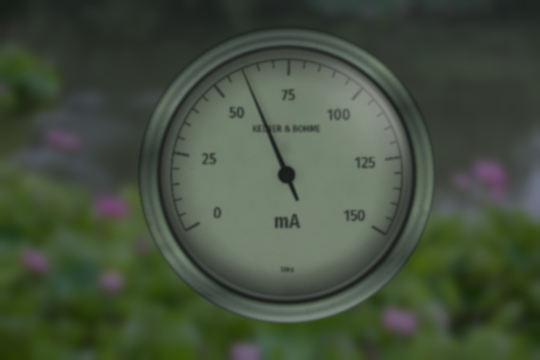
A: 60 mA
